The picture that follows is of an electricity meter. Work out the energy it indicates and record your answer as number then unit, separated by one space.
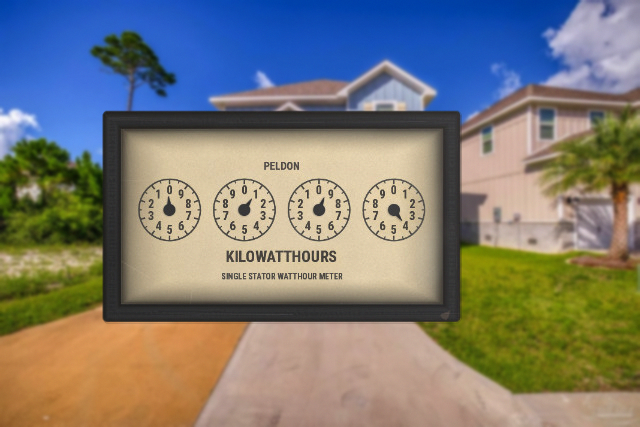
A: 94 kWh
